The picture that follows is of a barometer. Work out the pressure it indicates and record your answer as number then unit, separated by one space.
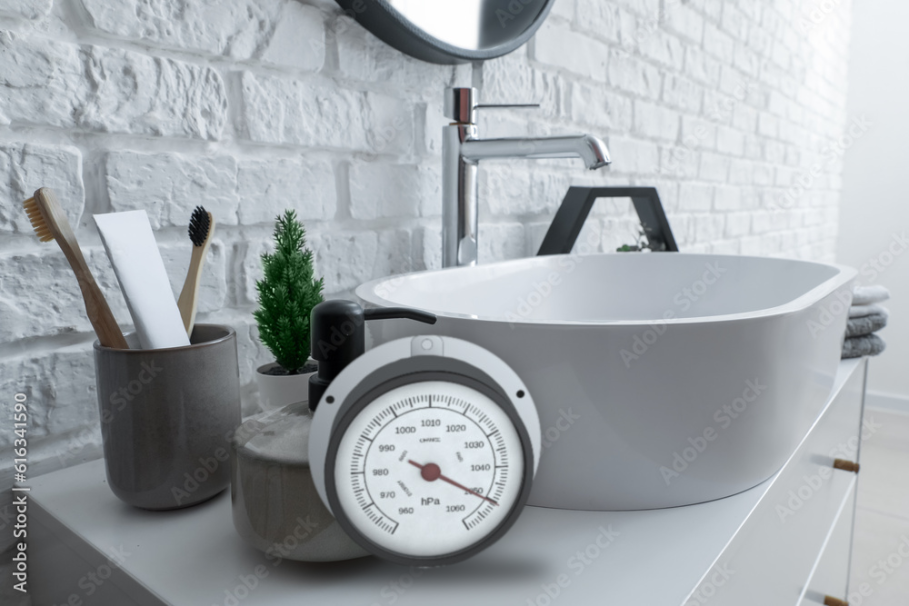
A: 1050 hPa
